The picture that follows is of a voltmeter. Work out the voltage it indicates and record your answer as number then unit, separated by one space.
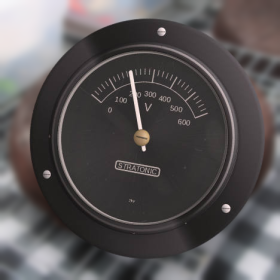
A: 200 V
